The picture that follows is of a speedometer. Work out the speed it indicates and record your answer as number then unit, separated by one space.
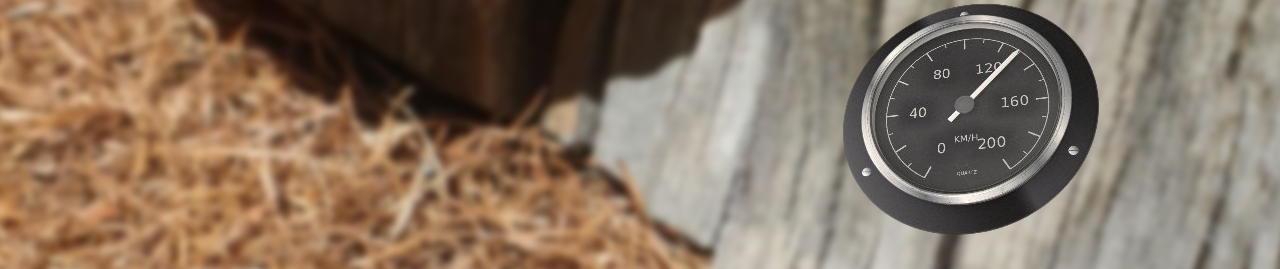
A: 130 km/h
